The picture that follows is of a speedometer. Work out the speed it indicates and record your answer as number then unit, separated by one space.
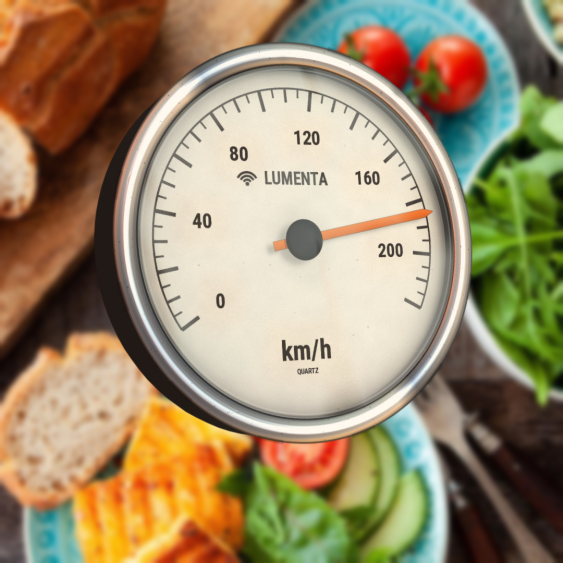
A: 185 km/h
